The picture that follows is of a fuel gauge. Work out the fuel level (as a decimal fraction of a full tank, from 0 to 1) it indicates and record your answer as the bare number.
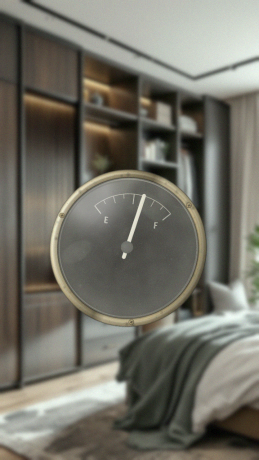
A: 0.625
